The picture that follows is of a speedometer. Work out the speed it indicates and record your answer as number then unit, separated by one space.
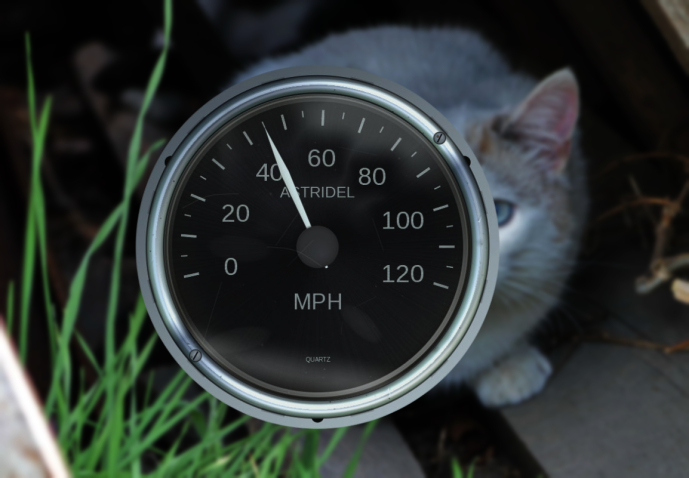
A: 45 mph
